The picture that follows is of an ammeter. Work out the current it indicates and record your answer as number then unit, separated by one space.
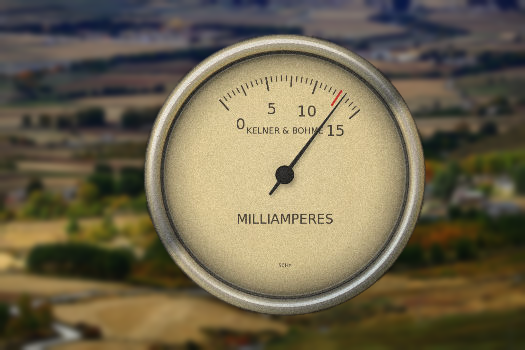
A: 13 mA
